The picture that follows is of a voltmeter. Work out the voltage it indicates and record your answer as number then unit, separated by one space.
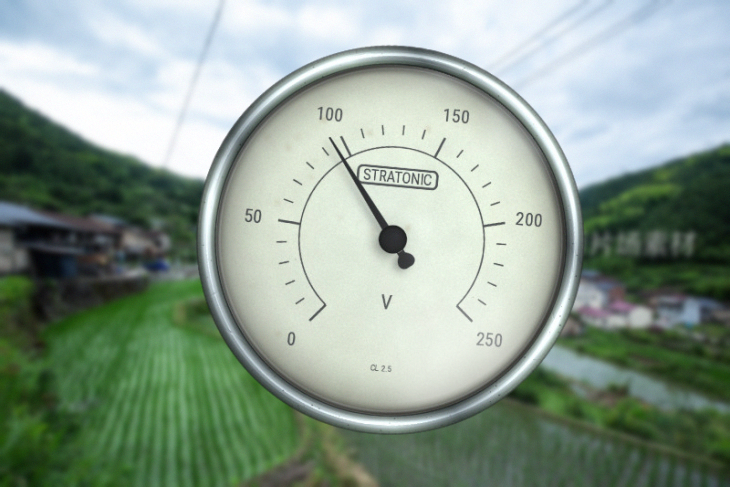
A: 95 V
